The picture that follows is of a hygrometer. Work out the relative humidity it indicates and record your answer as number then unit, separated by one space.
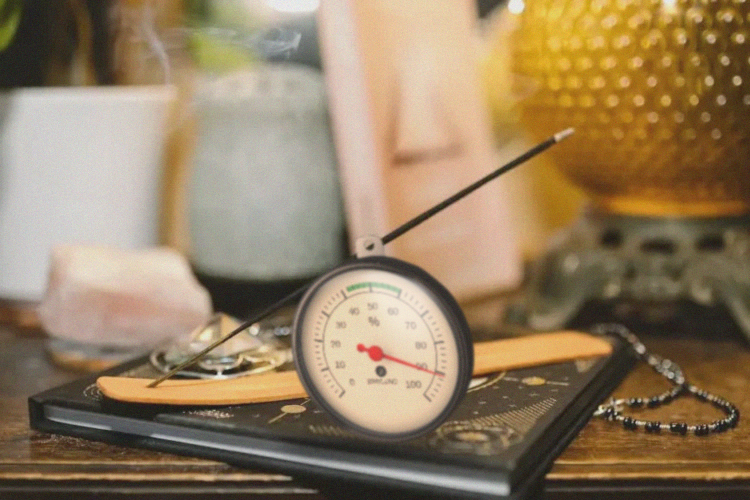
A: 90 %
